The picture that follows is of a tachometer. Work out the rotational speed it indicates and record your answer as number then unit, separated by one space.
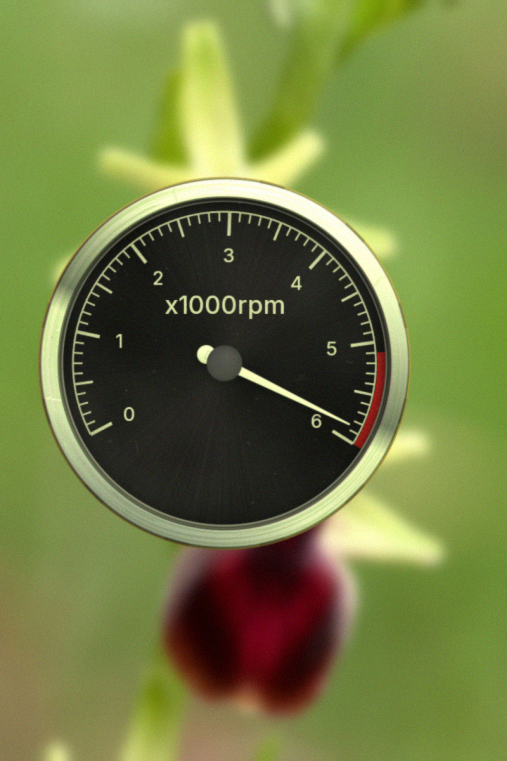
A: 5850 rpm
